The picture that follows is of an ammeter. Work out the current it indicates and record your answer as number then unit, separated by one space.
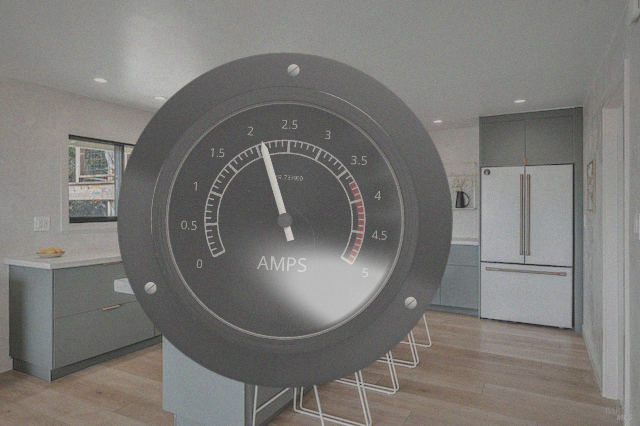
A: 2.1 A
